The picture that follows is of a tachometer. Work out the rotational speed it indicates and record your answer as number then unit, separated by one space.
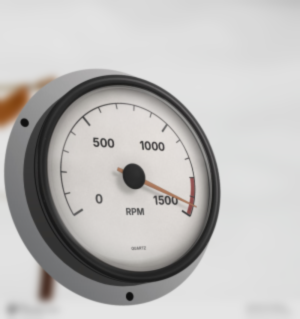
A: 1450 rpm
